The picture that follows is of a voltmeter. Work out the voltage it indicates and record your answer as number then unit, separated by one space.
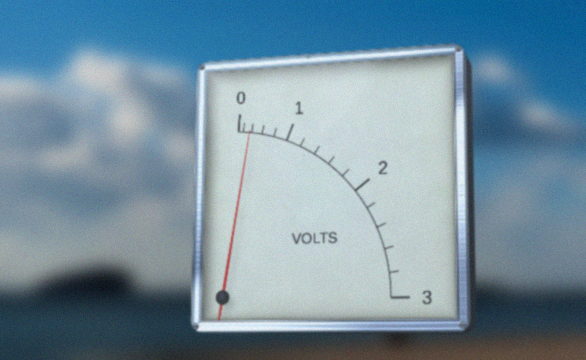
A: 0.4 V
